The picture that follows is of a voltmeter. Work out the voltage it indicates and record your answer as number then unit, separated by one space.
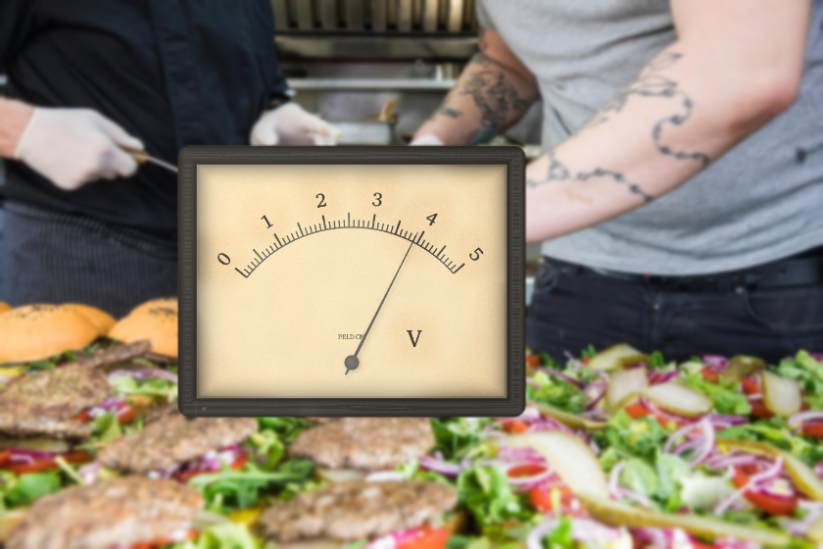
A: 3.9 V
